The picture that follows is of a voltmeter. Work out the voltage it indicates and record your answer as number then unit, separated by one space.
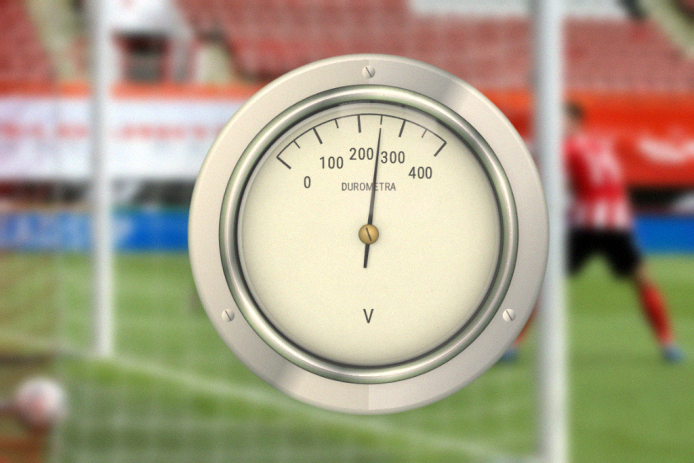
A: 250 V
